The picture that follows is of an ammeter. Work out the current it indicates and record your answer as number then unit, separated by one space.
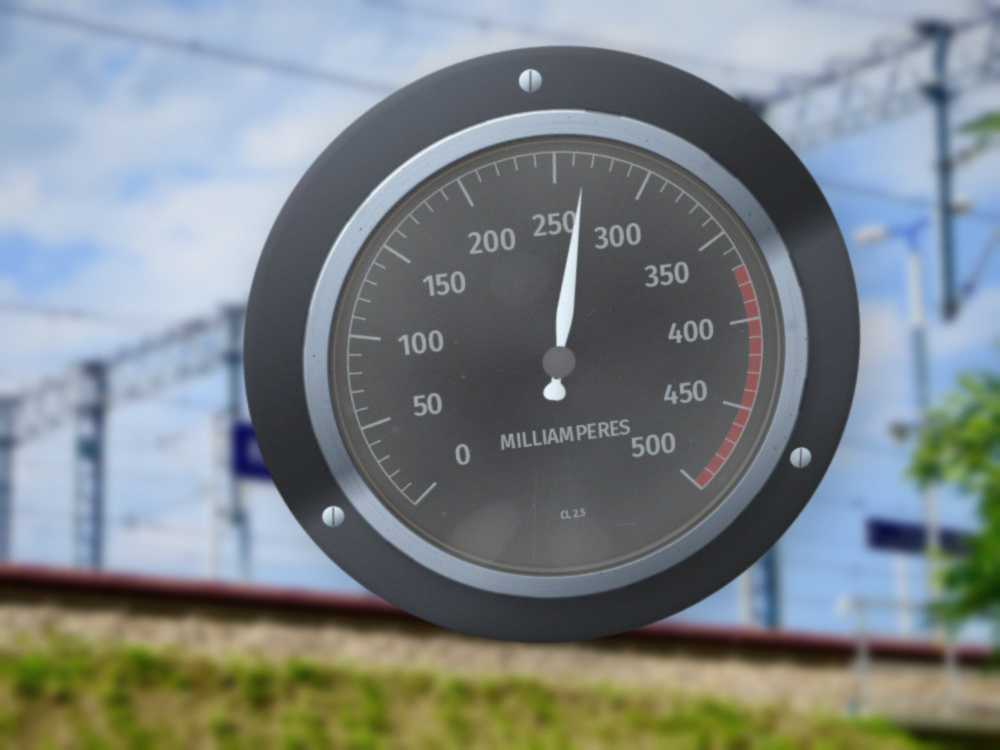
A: 265 mA
